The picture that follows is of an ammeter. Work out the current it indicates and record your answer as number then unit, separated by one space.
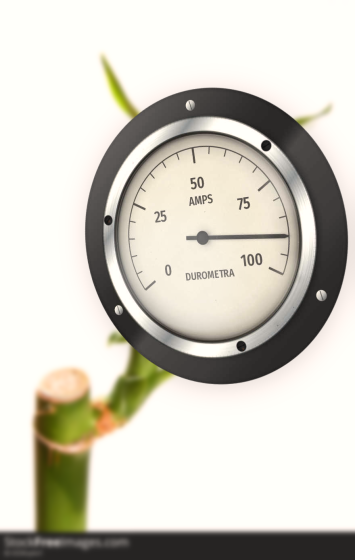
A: 90 A
